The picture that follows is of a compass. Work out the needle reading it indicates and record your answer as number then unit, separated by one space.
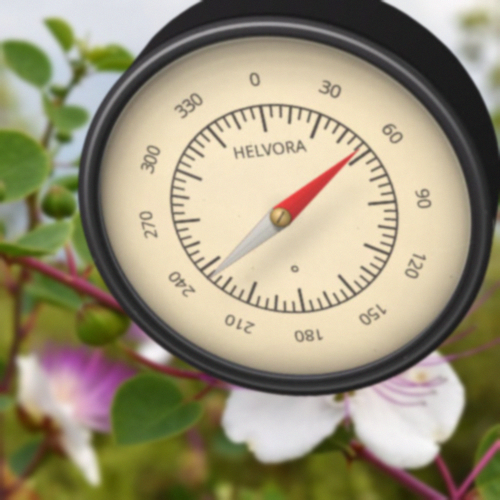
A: 55 °
